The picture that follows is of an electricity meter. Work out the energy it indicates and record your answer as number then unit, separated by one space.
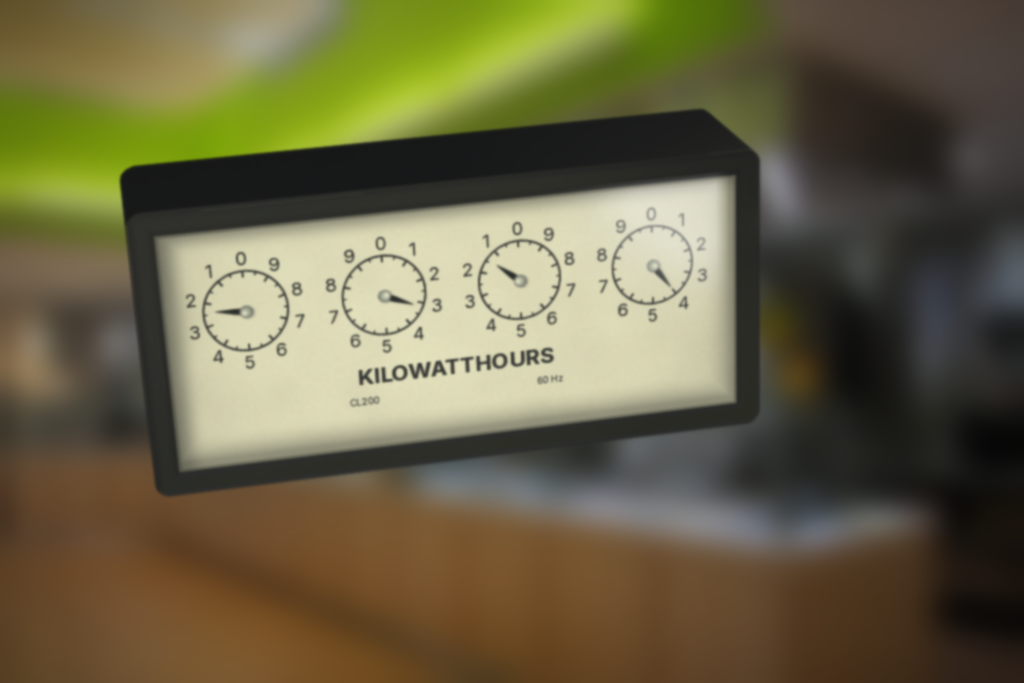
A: 2314 kWh
